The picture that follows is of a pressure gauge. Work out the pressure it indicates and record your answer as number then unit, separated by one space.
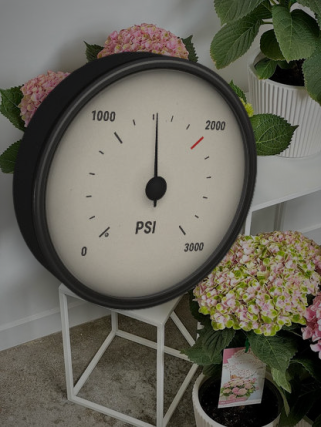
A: 1400 psi
